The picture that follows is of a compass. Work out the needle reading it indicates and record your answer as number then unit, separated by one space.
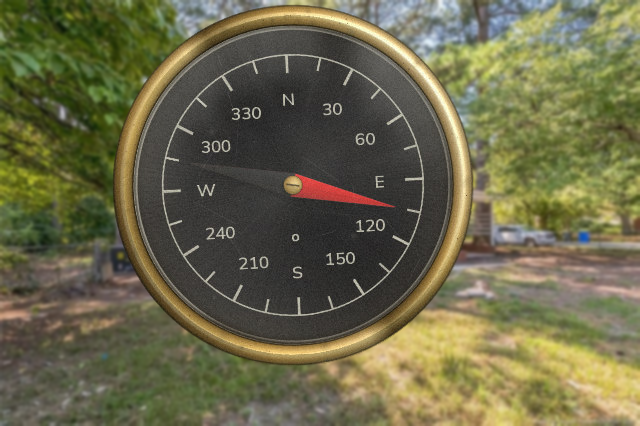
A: 105 °
